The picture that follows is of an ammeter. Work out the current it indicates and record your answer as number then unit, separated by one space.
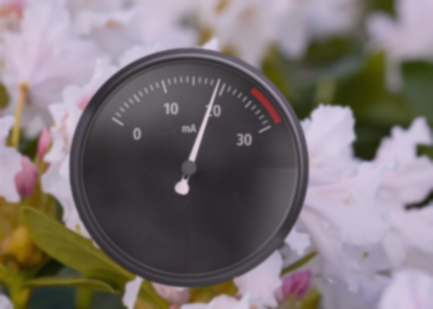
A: 19 mA
